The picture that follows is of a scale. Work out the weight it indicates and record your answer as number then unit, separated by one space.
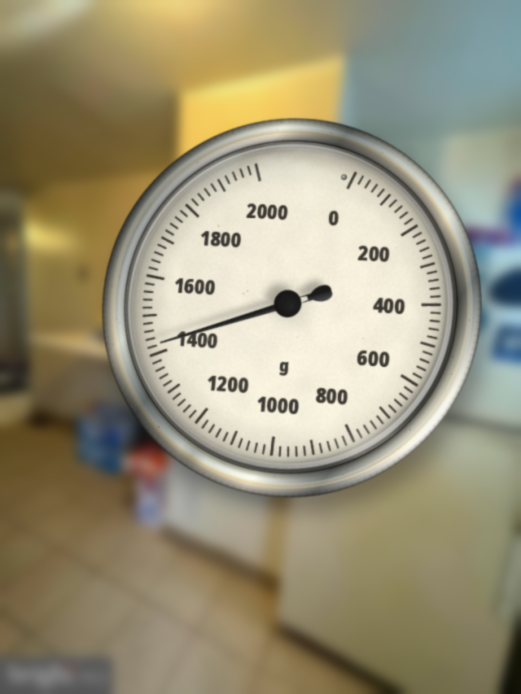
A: 1420 g
